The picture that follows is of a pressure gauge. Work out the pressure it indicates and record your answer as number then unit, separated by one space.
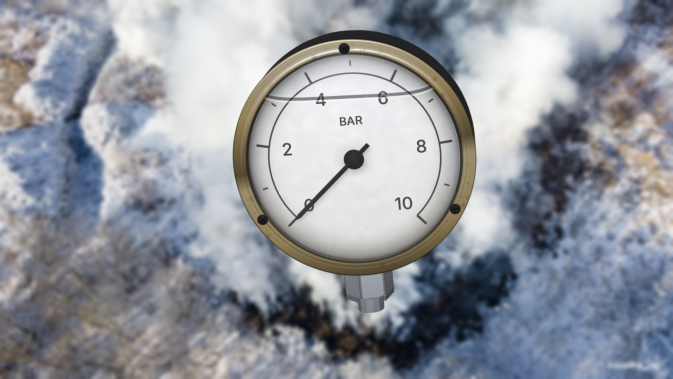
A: 0 bar
